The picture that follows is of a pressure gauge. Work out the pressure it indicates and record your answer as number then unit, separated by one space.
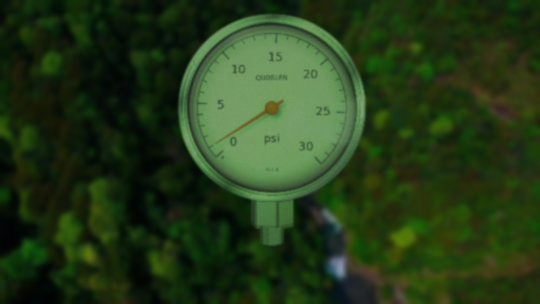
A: 1 psi
